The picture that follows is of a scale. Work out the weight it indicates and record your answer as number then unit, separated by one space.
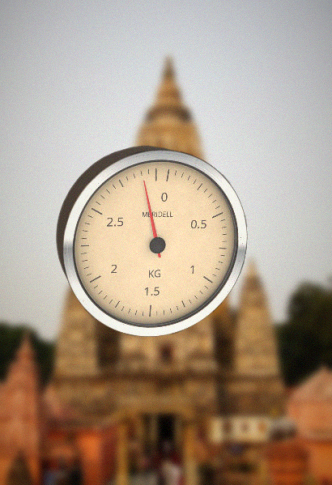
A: 2.9 kg
